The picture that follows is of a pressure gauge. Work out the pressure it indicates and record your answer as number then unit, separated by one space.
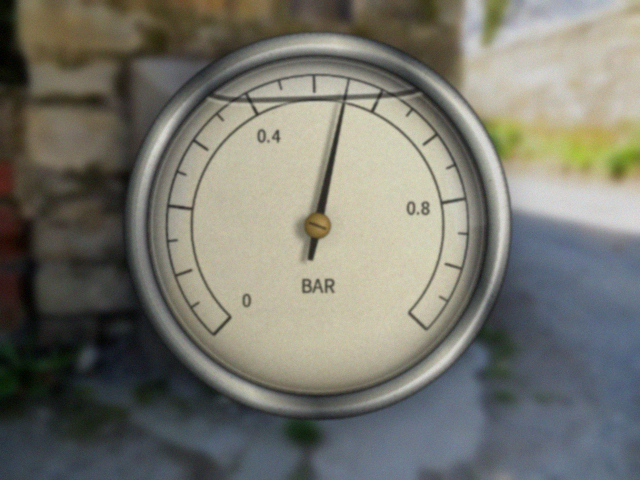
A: 0.55 bar
